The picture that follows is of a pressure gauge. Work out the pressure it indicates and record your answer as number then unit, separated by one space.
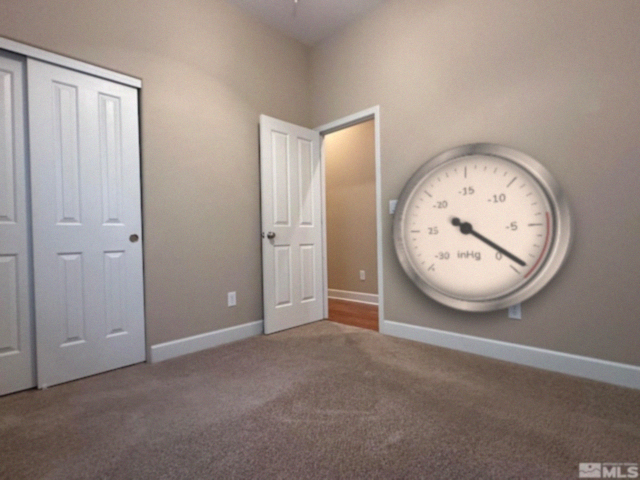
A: -1 inHg
